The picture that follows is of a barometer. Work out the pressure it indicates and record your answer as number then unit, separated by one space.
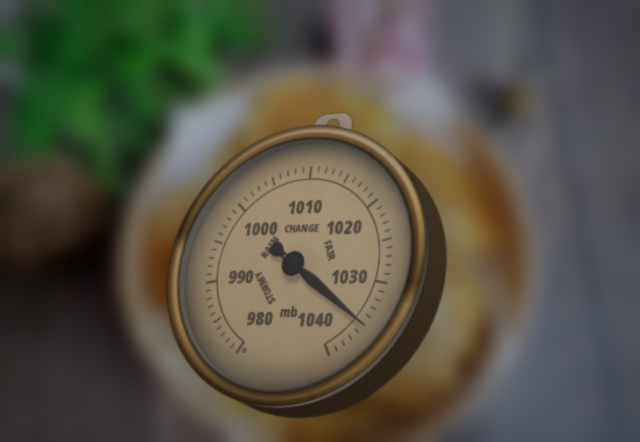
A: 1035 mbar
